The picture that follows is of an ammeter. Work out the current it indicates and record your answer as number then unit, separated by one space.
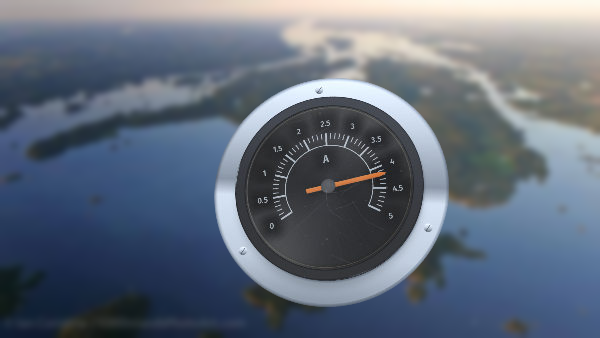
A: 4.2 A
